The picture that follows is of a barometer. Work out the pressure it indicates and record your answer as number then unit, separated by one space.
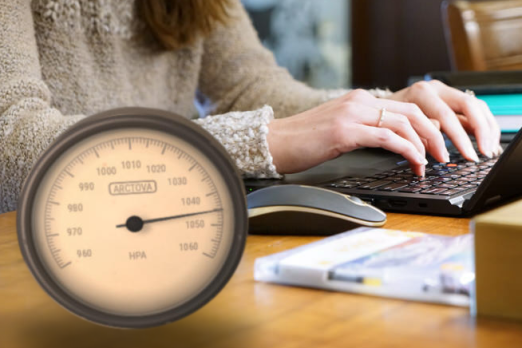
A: 1045 hPa
